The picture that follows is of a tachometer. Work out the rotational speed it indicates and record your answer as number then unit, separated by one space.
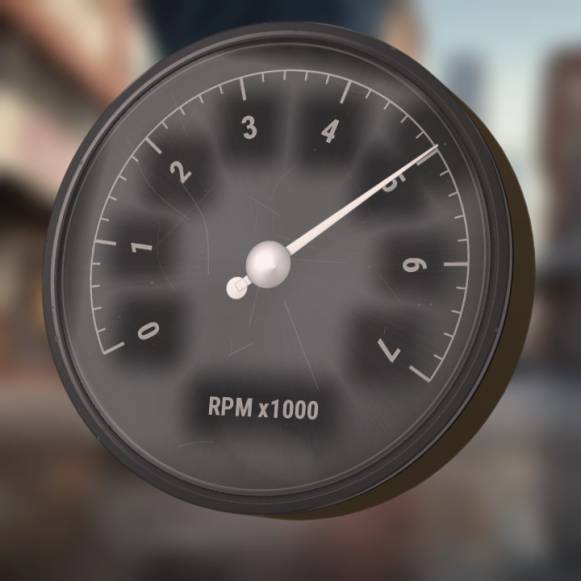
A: 5000 rpm
